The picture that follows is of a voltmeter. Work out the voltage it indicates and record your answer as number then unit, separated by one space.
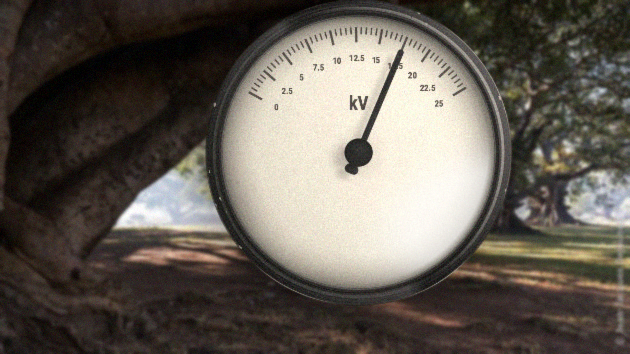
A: 17.5 kV
